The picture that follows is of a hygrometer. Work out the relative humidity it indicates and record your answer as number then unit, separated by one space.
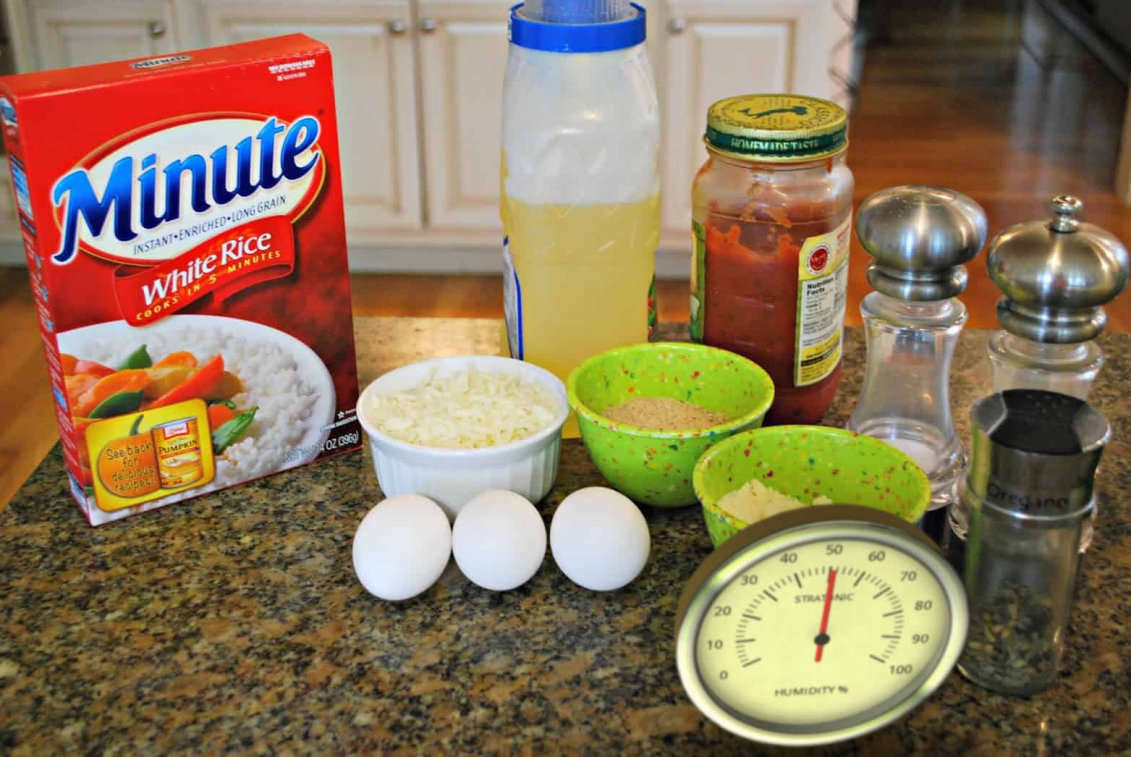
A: 50 %
